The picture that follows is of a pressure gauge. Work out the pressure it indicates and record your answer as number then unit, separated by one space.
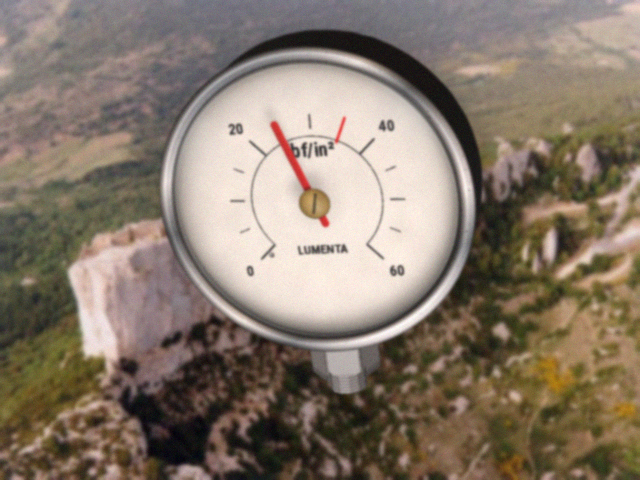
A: 25 psi
